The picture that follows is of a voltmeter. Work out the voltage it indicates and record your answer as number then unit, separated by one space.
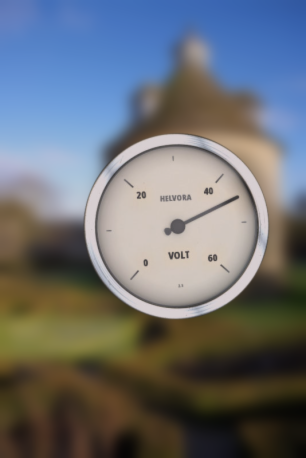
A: 45 V
